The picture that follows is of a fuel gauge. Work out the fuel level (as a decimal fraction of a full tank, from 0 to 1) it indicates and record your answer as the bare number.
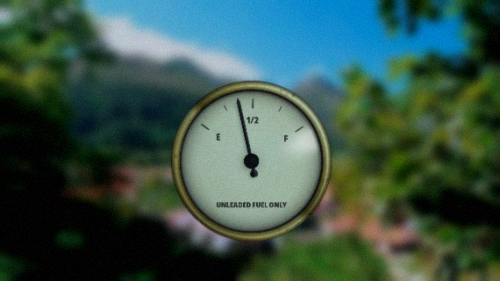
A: 0.375
